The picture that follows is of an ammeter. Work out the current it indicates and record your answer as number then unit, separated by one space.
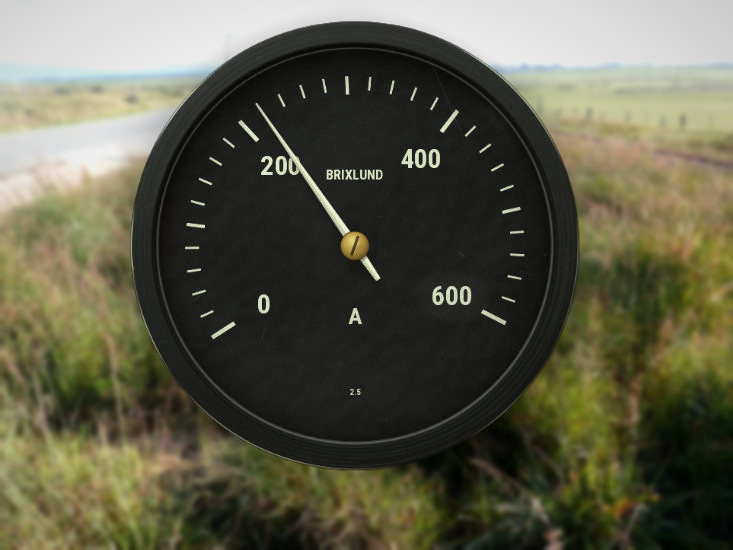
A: 220 A
